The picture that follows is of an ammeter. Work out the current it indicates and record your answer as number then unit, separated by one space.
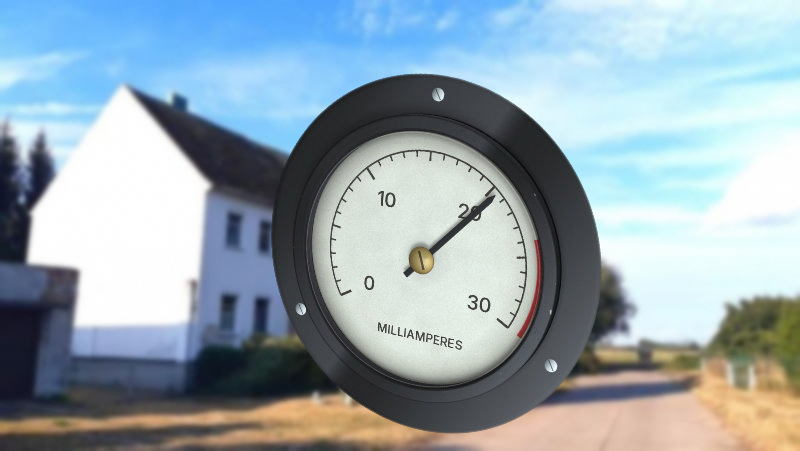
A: 20.5 mA
